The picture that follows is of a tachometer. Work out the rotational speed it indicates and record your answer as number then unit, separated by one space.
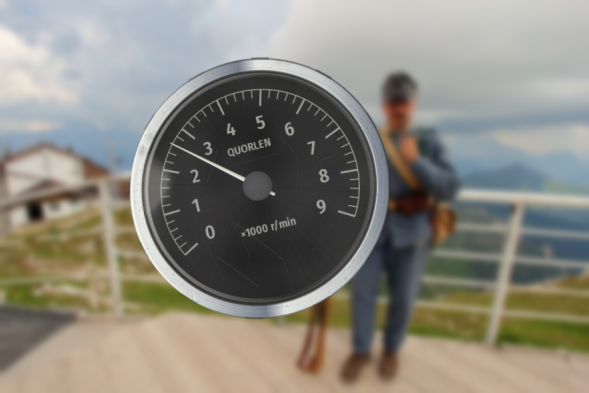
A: 2600 rpm
